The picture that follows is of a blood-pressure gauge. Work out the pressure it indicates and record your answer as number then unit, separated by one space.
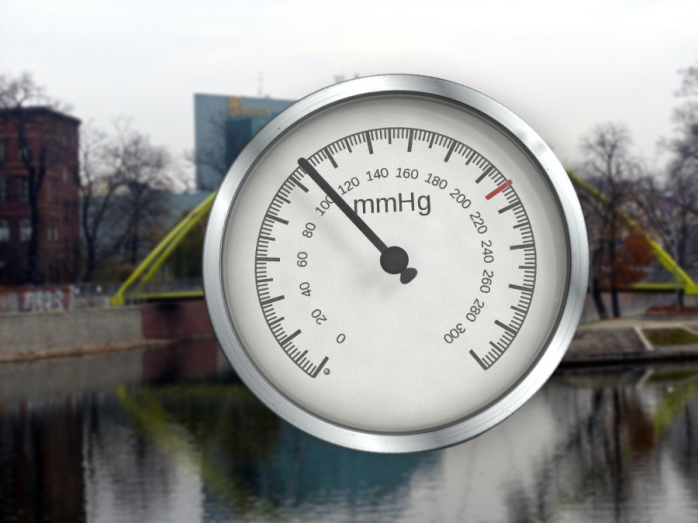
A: 108 mmHg
